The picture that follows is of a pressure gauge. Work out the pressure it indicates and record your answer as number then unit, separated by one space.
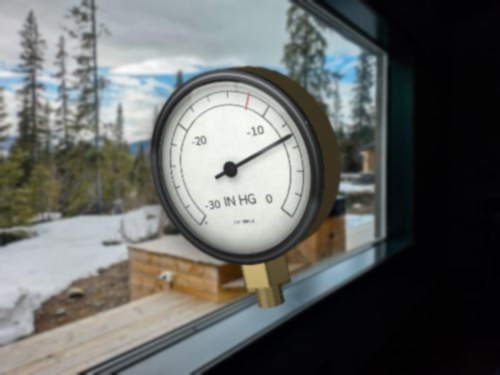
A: -7 inHg
